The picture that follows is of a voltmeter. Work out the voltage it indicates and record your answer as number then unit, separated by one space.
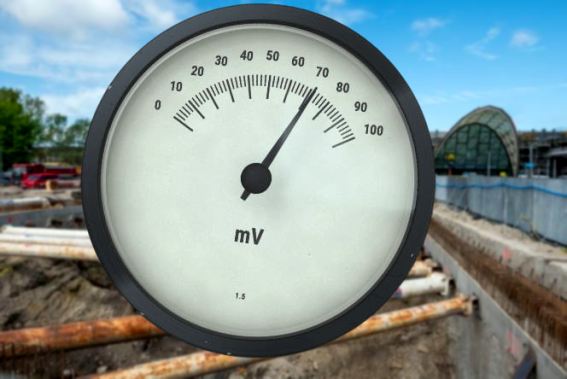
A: 72 mV
